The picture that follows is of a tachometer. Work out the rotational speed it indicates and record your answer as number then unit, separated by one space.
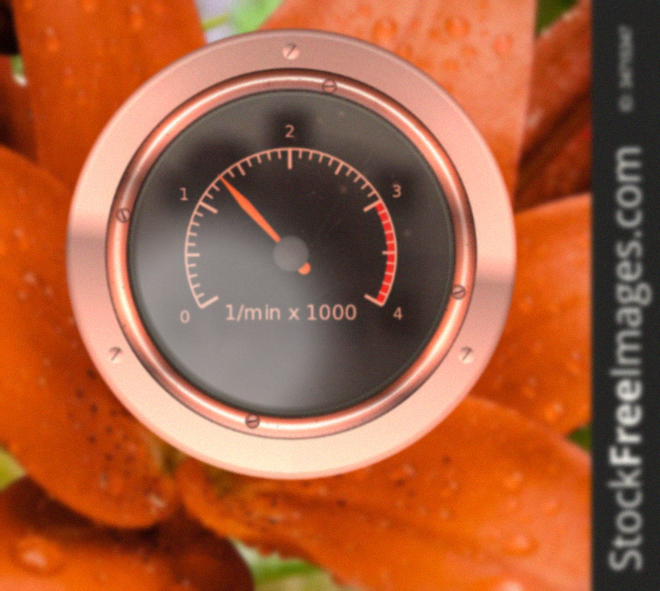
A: 1300 rpm
